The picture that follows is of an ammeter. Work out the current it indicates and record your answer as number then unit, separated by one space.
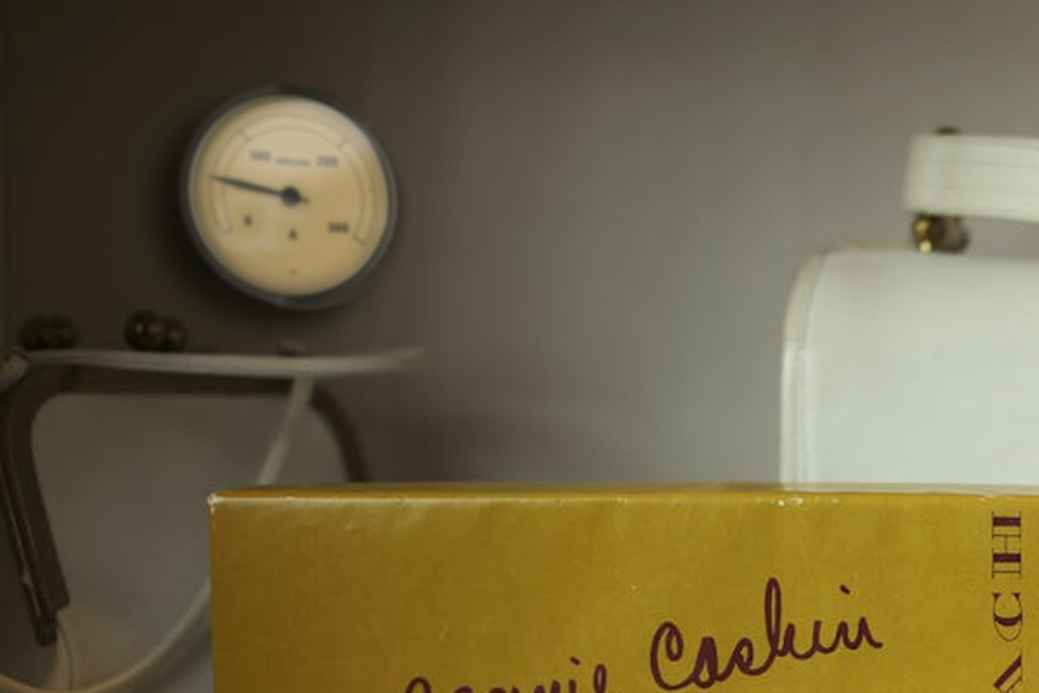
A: 50 A
